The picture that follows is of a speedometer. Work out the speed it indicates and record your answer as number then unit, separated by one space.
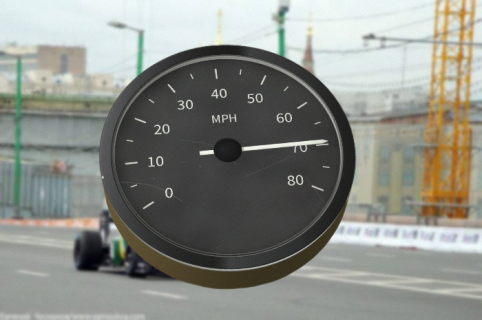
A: 70 mph
